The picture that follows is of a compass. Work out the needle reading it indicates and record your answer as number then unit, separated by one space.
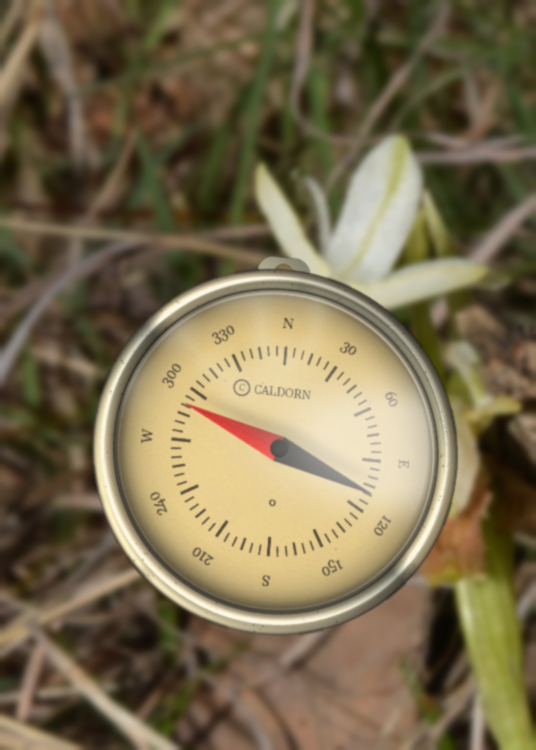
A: 290 °
